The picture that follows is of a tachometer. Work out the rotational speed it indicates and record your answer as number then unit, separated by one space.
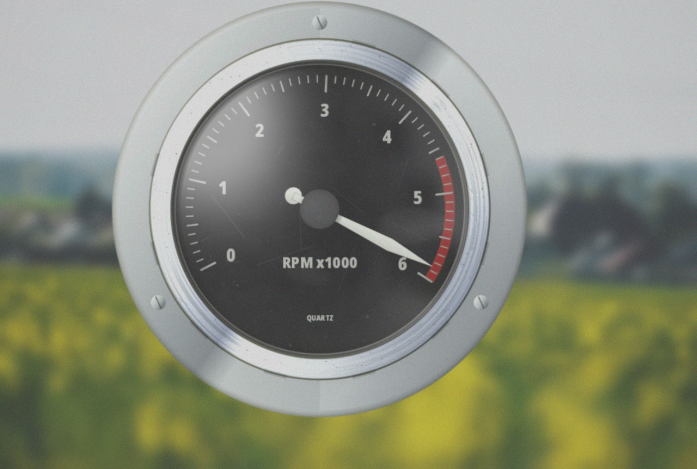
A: 5850 rpm
